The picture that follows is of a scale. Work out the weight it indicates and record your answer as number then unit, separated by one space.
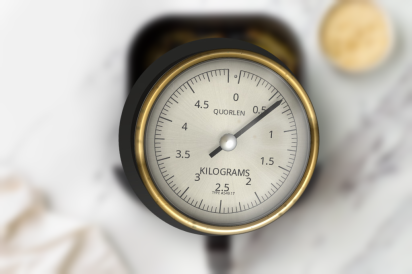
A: 0.6 kg
